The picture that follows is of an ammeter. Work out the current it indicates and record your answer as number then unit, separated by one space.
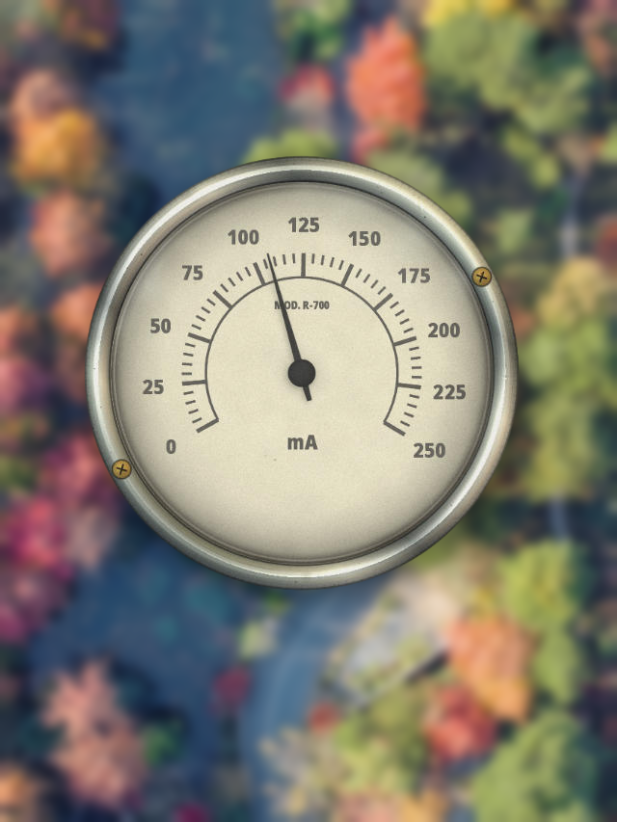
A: 107.5 mA
